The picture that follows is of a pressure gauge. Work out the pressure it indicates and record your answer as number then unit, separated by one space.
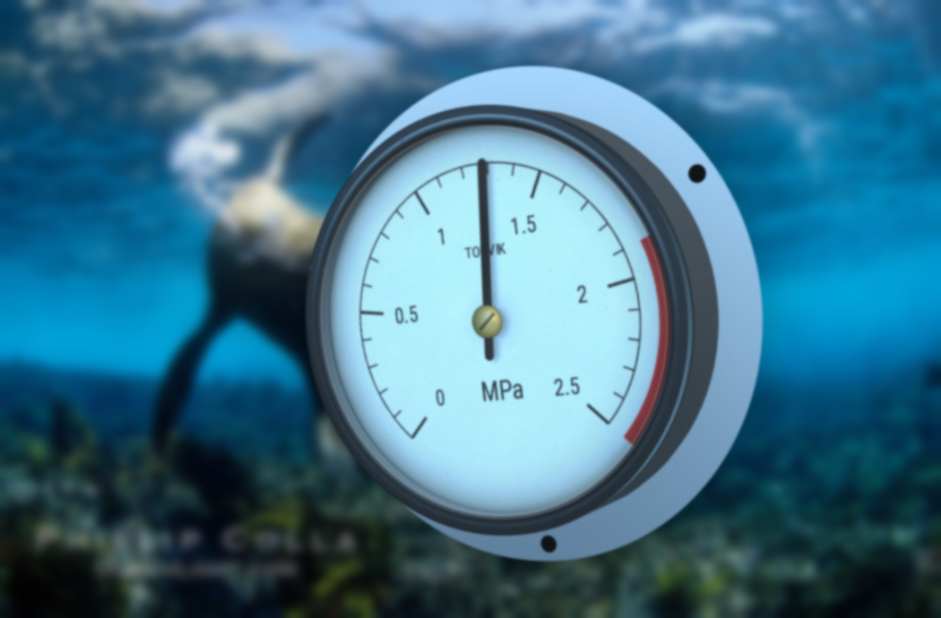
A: 1.3 MPa
